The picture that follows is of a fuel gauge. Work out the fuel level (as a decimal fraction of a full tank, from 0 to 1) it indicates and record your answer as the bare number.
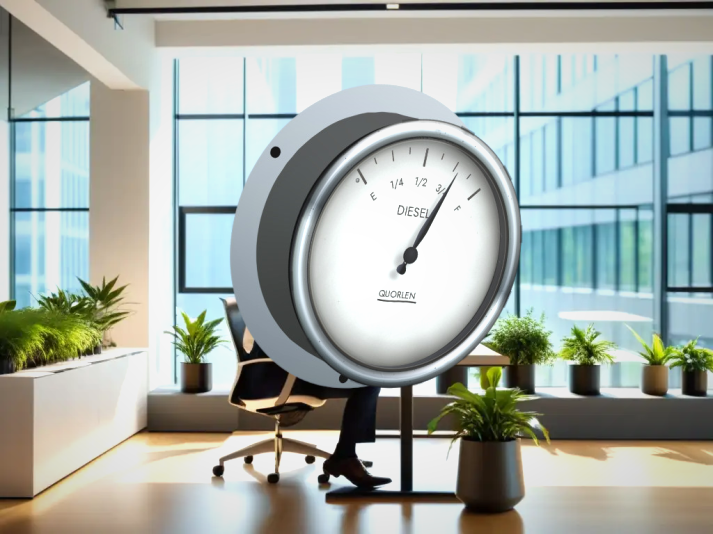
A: 0.75
